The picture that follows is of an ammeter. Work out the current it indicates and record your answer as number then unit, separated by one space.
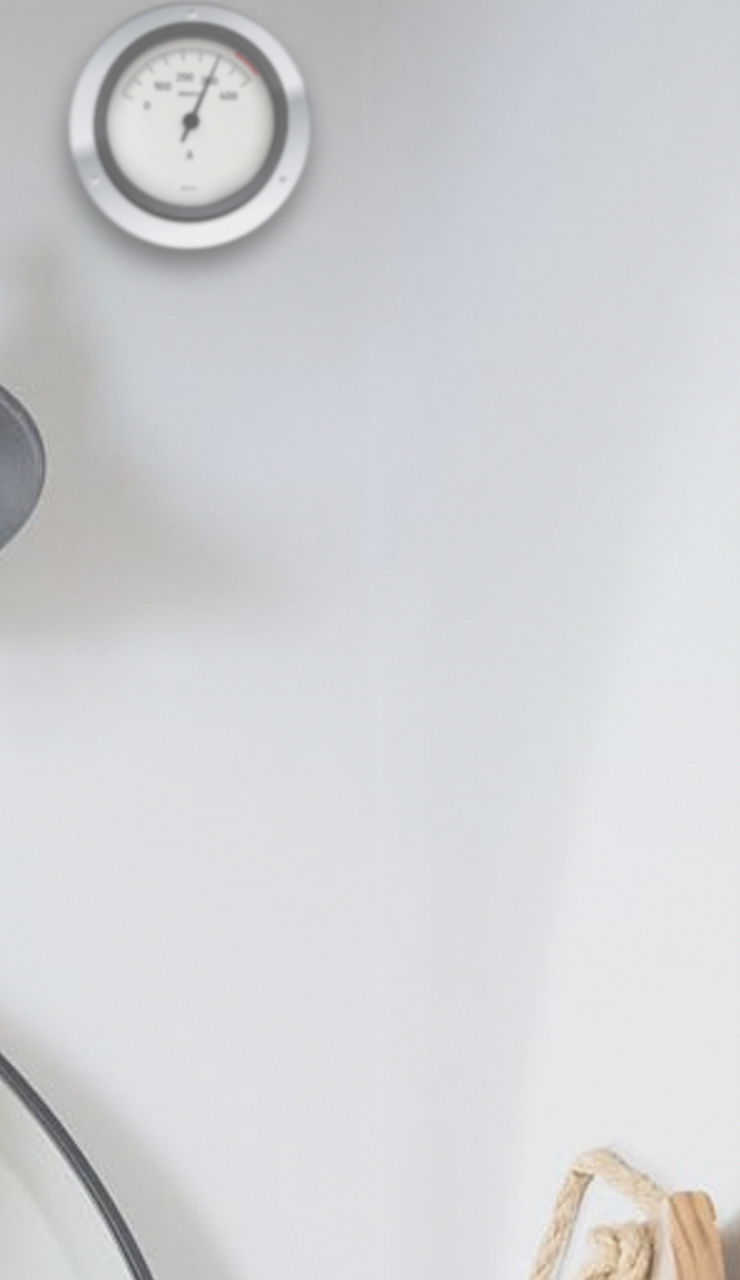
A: 300 A
